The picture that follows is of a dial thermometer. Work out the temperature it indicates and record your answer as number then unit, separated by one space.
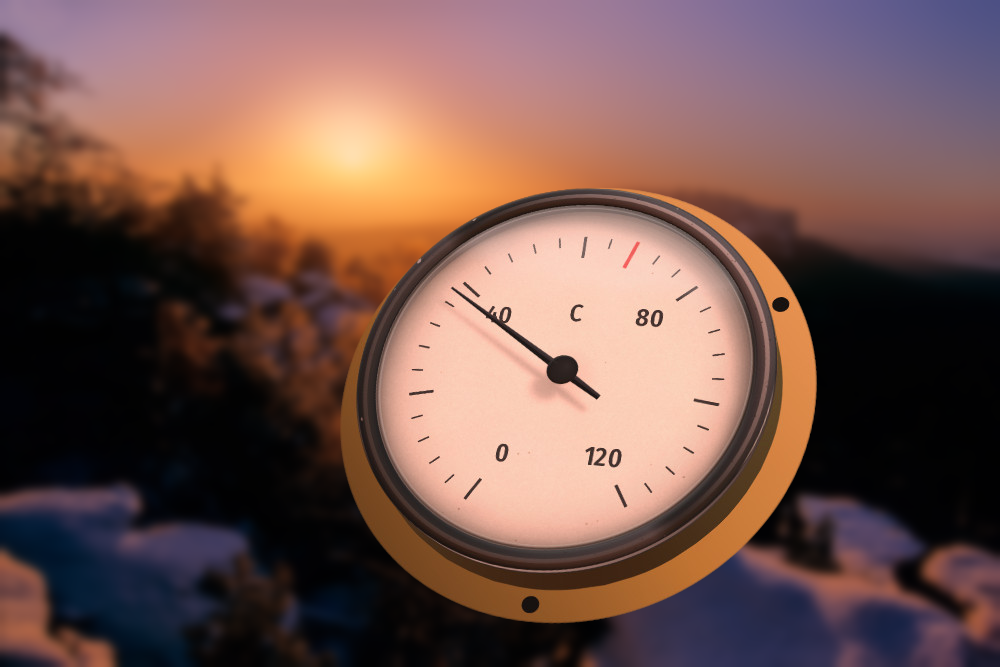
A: 38 °C
